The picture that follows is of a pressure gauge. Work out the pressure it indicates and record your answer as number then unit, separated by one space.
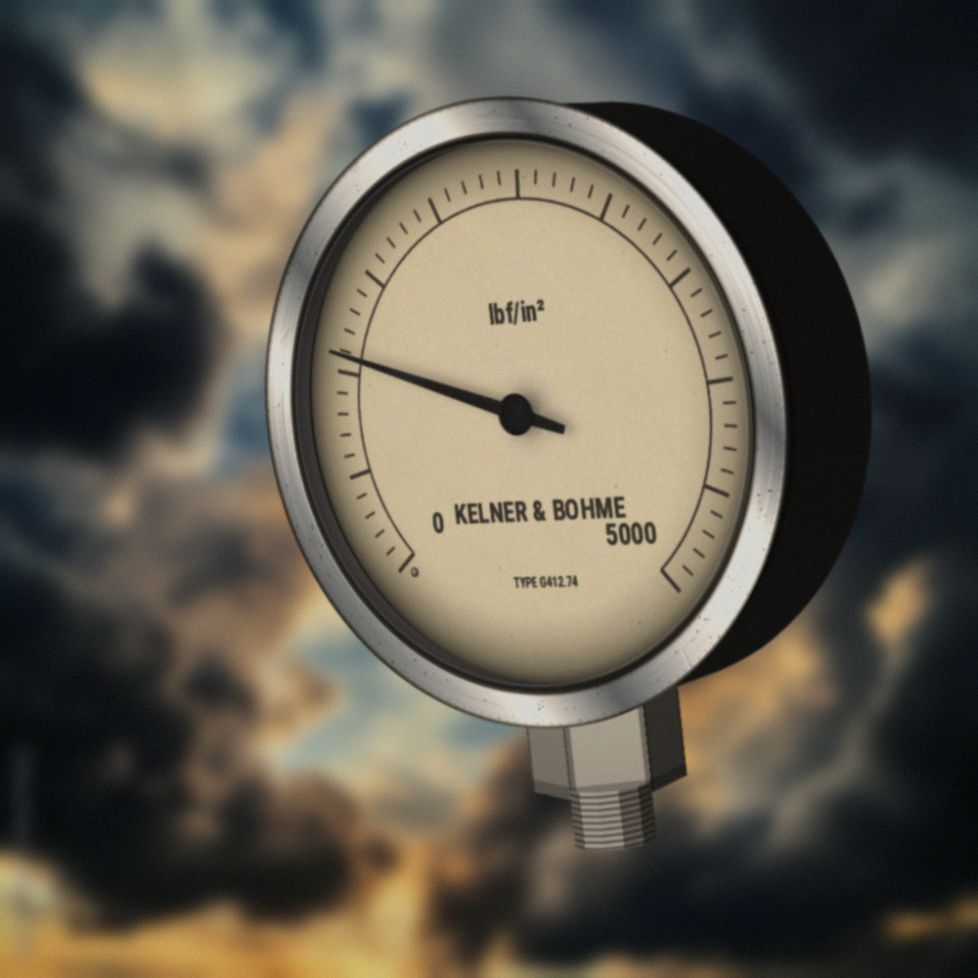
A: 1100 psi
